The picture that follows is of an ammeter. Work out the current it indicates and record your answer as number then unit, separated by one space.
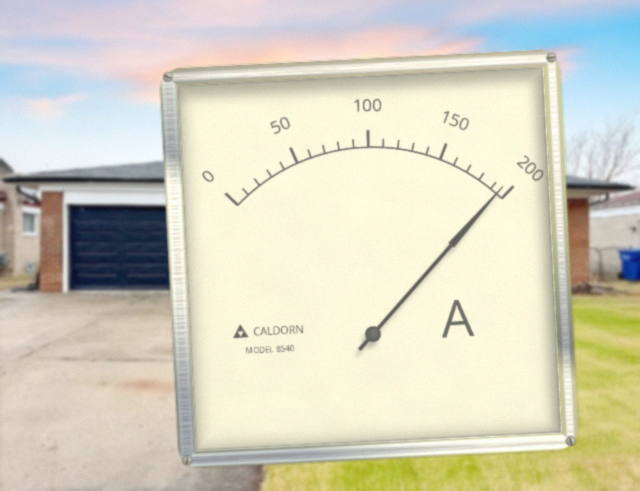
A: 195 A
